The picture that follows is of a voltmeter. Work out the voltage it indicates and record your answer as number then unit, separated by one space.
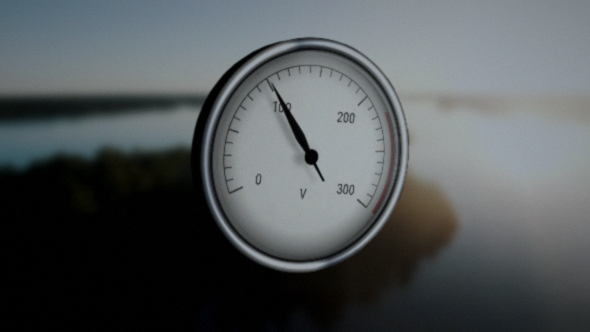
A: 100 V
